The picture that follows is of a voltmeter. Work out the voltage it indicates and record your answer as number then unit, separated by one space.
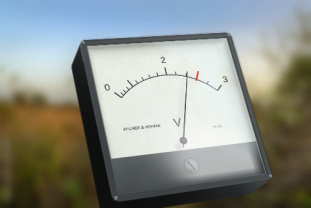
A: 2.4 V
